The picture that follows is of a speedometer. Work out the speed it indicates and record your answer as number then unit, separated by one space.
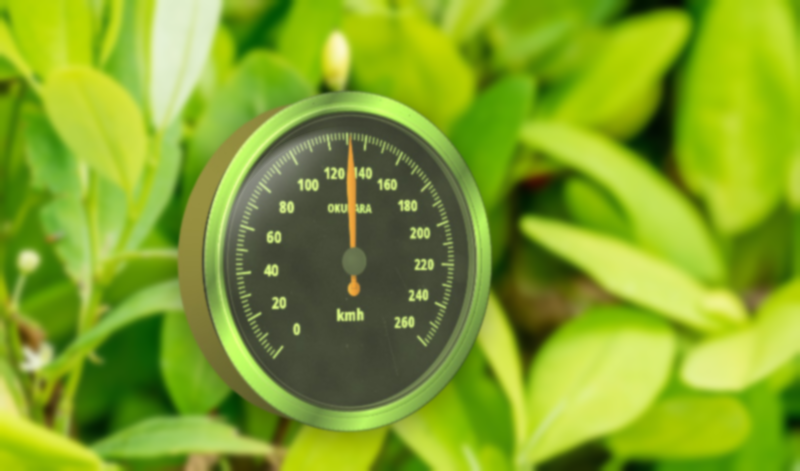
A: 130 km/h
